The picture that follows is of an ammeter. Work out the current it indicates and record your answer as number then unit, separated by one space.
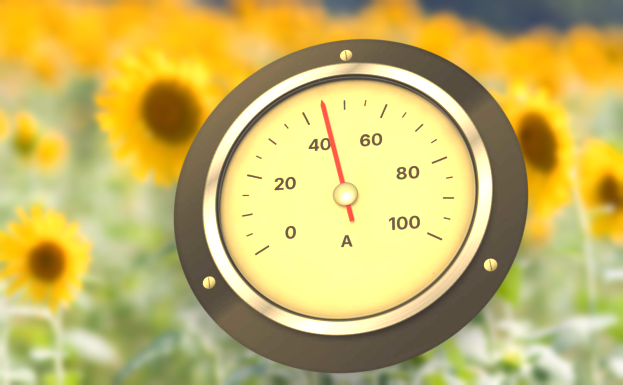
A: 45 A
